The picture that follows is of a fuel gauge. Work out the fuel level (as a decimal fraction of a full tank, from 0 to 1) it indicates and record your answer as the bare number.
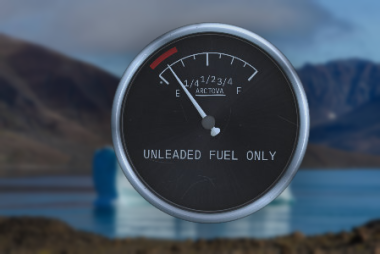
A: 0.125
